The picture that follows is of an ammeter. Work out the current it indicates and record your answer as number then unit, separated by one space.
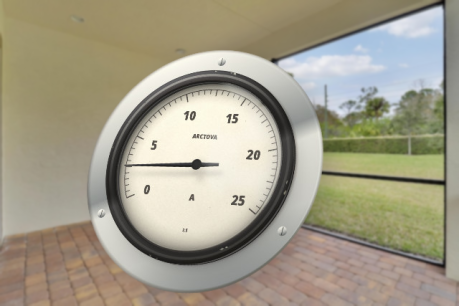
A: 2.5 A
